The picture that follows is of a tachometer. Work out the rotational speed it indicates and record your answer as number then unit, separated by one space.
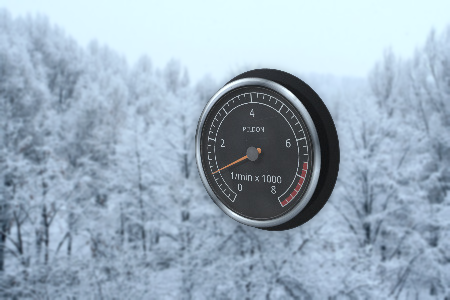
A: 1000 rpm
